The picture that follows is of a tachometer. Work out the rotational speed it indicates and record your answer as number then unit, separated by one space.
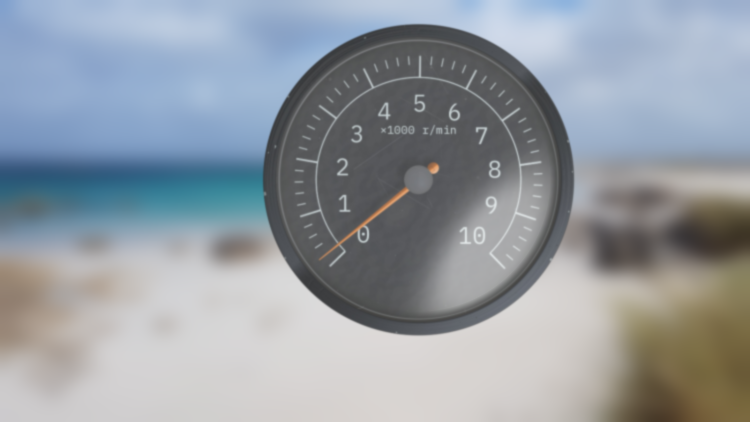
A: 200 rpm
